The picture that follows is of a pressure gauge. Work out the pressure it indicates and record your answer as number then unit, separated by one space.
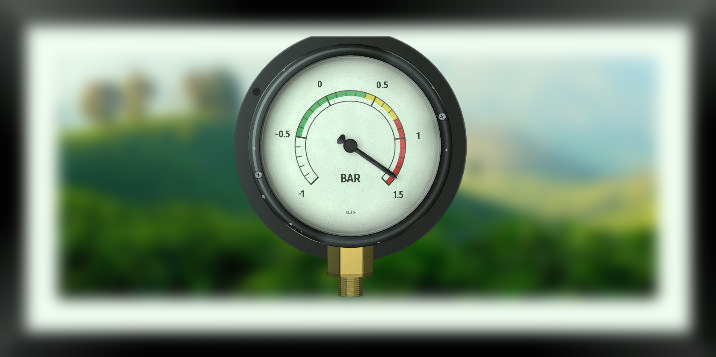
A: 1.4 bar
